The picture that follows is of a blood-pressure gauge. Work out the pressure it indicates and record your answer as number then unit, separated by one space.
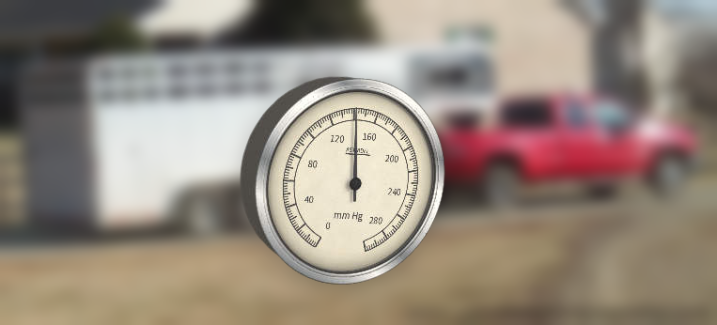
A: 140 mmHg
